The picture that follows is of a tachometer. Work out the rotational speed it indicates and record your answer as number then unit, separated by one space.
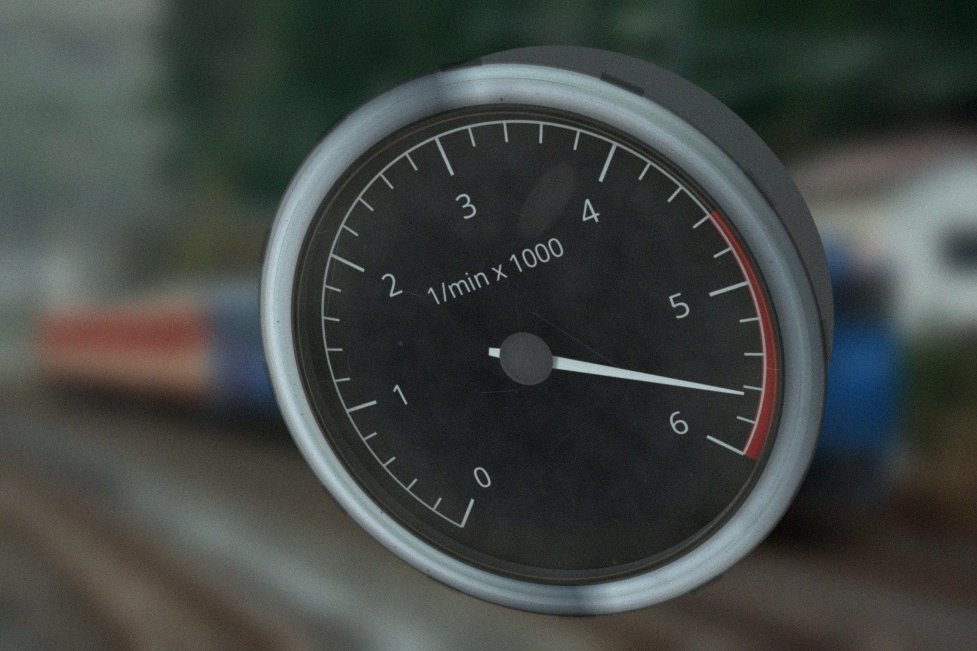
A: 5600 rpm
